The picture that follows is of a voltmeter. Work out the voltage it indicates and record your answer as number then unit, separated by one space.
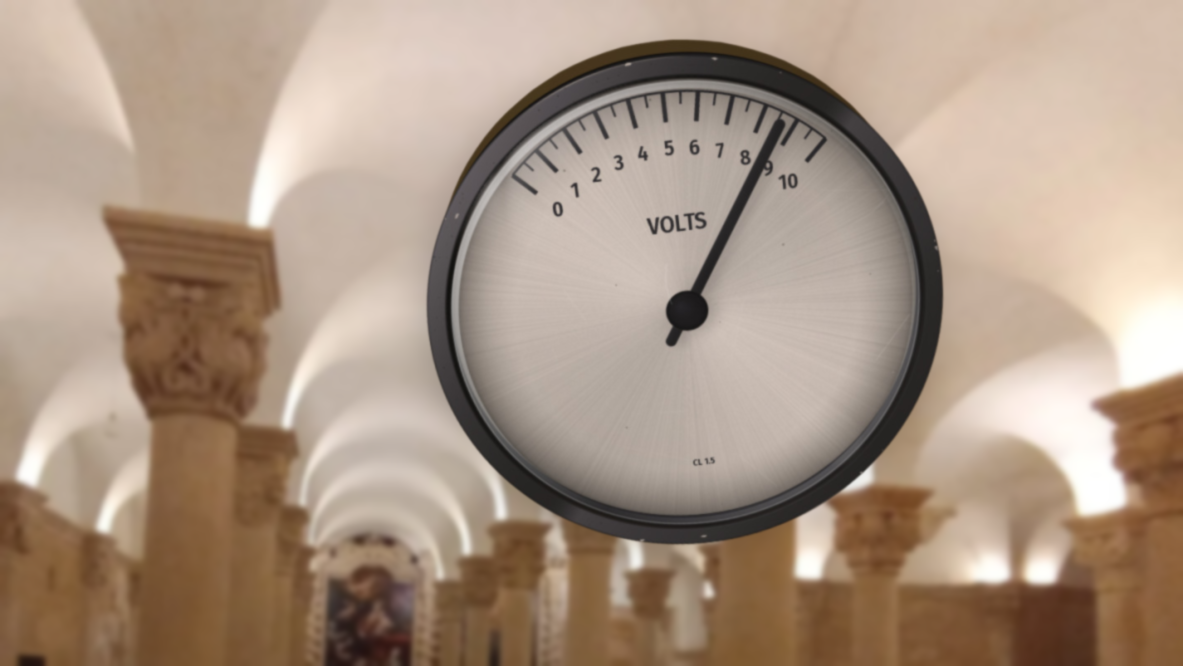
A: 8.5 V
